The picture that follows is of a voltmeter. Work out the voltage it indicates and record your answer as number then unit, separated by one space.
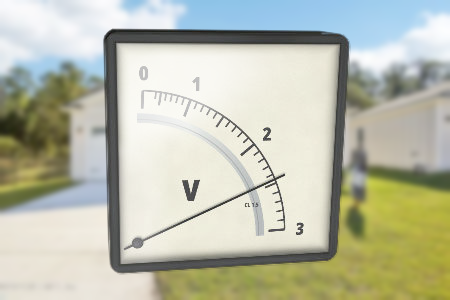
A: 2.45 V
